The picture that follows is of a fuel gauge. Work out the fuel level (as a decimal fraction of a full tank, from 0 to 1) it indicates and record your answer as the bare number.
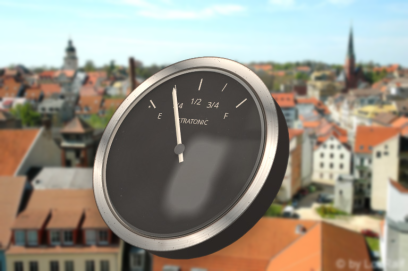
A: 0.25
